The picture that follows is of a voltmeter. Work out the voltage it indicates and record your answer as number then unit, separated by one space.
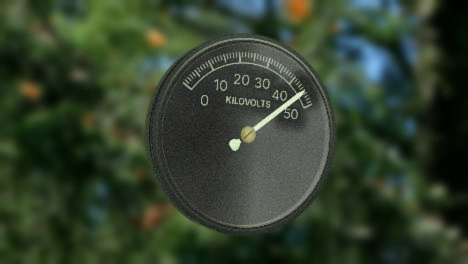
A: 45 kV
